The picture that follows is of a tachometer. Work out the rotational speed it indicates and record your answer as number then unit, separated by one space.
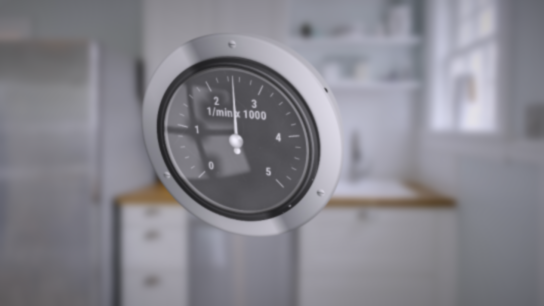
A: 2500 rpm
